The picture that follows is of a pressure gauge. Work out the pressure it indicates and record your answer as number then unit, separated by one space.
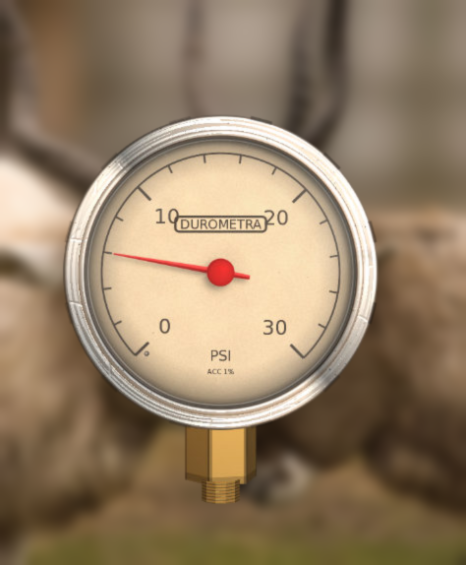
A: 6 psi
